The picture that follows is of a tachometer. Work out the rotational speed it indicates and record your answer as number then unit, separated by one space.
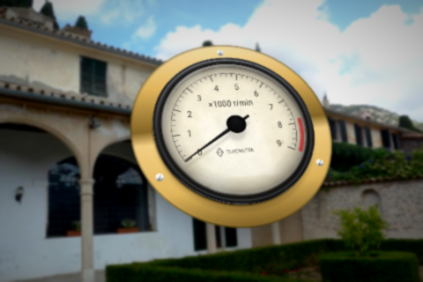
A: 0 rpm
